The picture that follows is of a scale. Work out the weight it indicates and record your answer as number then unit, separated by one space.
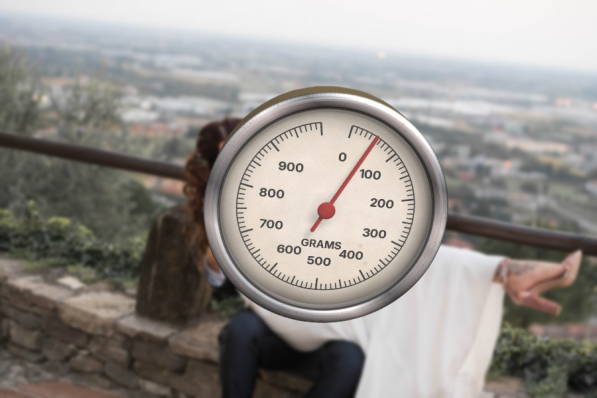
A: 50 g
